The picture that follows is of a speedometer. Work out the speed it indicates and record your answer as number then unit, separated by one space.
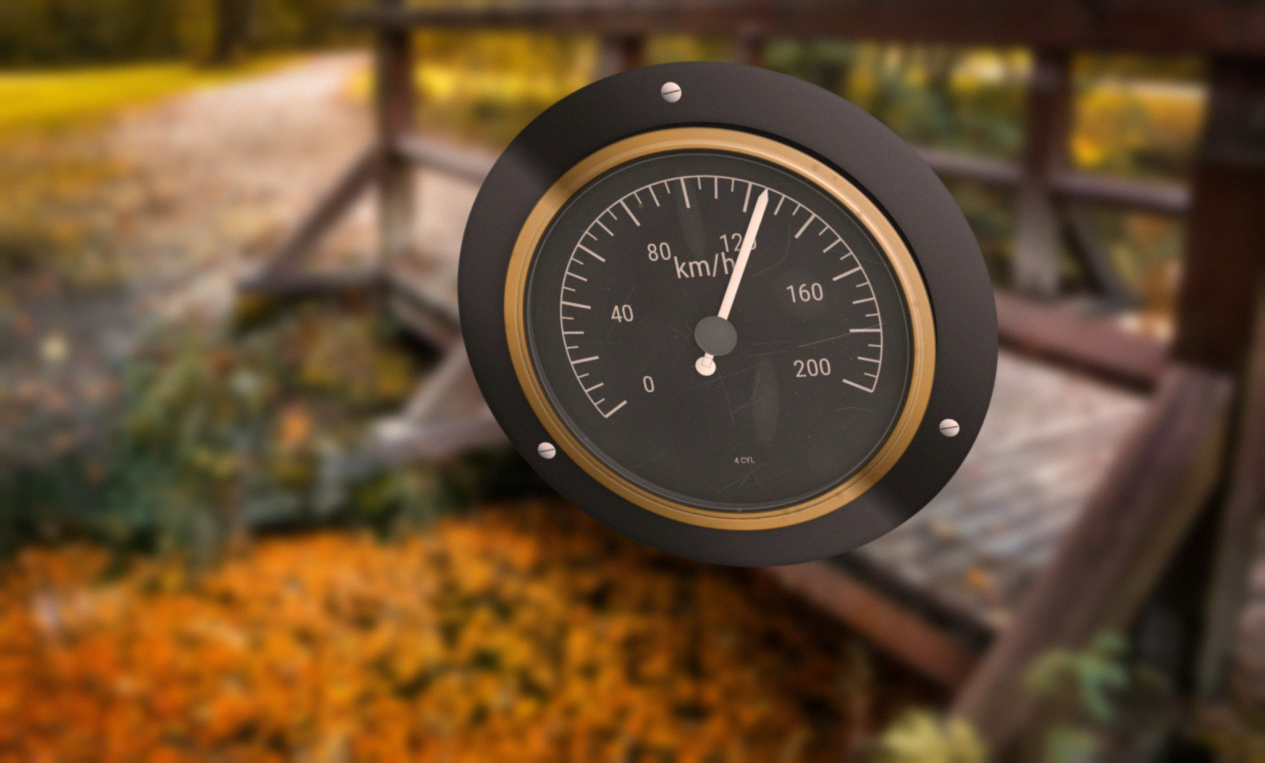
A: 125 km/h
